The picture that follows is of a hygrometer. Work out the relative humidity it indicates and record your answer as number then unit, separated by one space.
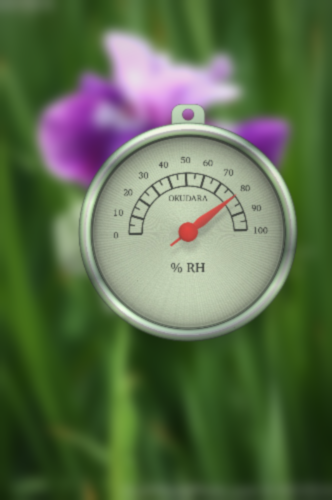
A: 80 %
